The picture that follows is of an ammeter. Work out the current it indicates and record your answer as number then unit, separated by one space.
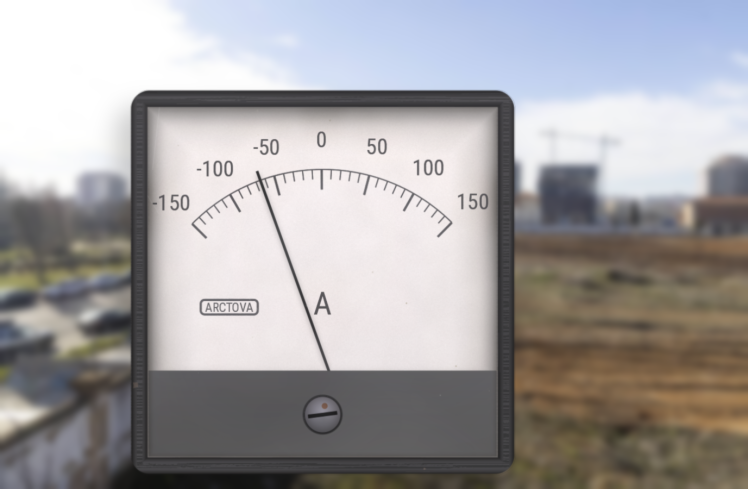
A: -65 A
